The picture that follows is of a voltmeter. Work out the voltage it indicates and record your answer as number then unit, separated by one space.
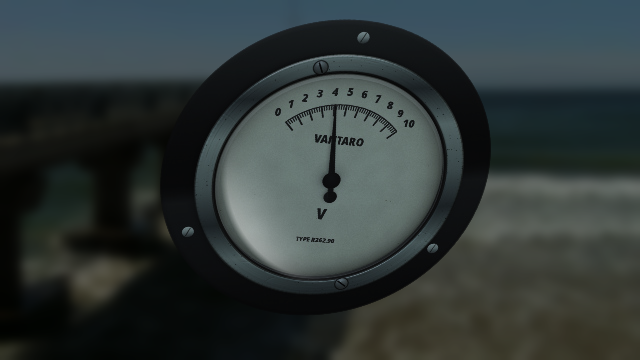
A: 4 V
